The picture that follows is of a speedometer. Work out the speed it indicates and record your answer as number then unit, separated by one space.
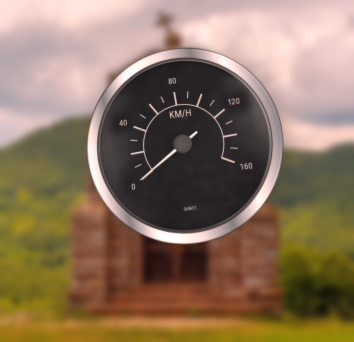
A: 0 km/h
